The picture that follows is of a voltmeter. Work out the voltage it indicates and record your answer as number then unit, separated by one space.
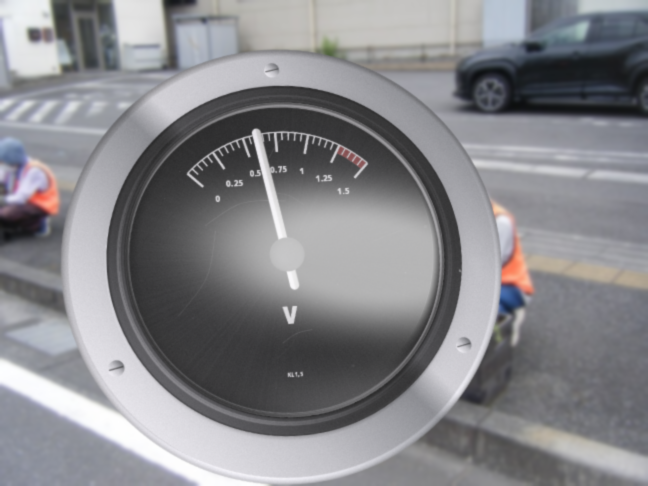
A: 0.6 V
